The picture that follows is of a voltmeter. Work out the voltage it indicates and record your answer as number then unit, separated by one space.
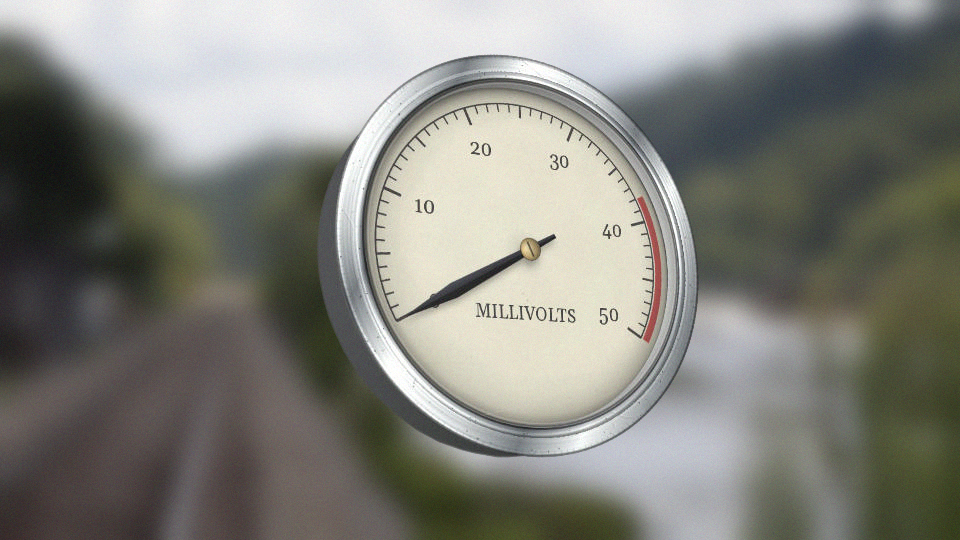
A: 0 mV
